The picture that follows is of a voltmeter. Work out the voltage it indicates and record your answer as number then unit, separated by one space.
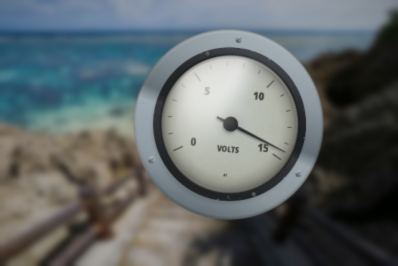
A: 14.5 V
